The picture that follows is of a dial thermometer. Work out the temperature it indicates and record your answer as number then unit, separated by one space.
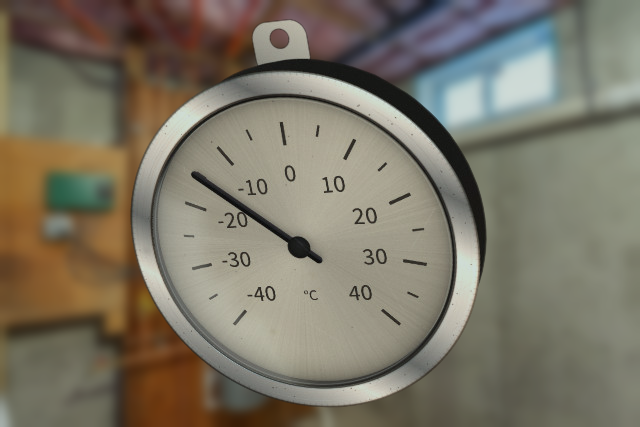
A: -15 °C
